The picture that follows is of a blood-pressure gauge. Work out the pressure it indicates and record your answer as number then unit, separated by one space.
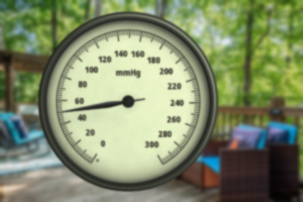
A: 50 mmHg
